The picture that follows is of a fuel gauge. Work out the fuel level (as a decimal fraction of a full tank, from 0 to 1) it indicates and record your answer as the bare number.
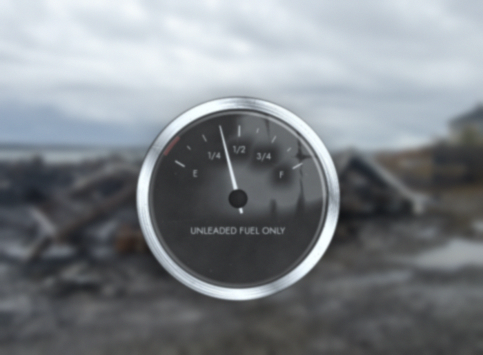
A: 0.375
